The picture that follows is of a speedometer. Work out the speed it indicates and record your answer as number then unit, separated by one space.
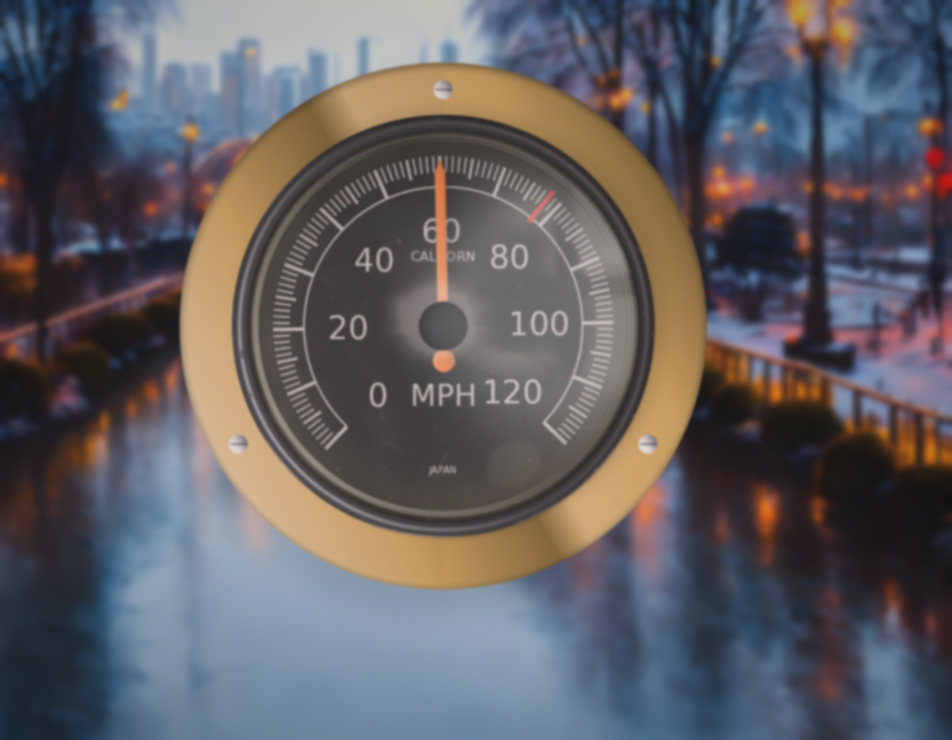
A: 60 mph
